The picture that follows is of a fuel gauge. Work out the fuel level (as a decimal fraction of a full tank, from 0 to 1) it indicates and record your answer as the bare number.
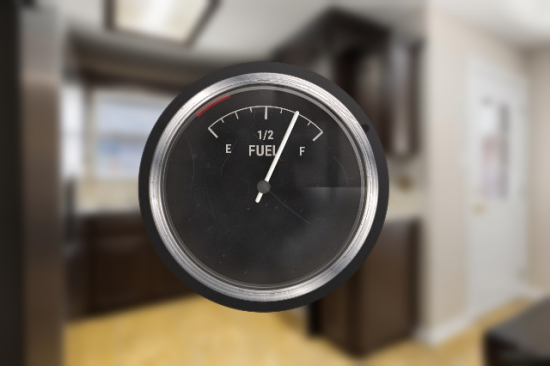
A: 0.75
